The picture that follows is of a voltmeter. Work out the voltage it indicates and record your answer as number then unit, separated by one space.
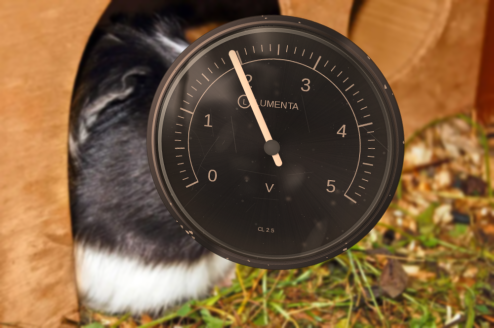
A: 1.95 V
